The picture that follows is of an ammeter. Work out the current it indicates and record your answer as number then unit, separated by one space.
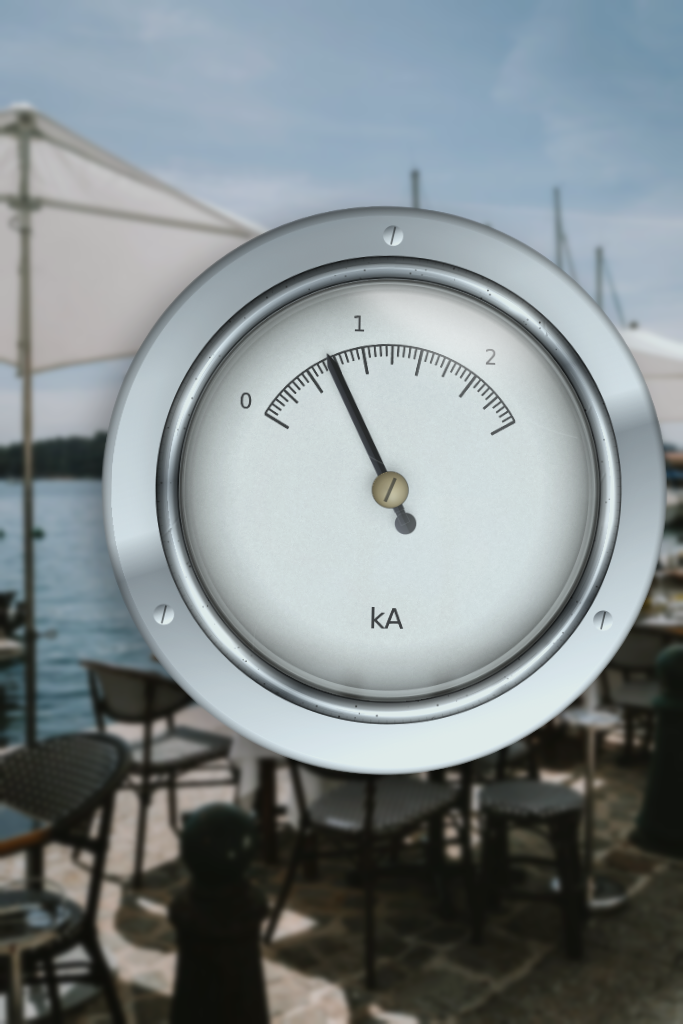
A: 0.7 kA
